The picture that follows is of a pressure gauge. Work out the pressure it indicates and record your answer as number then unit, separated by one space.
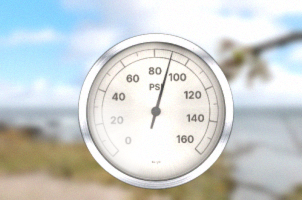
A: 90 psi
